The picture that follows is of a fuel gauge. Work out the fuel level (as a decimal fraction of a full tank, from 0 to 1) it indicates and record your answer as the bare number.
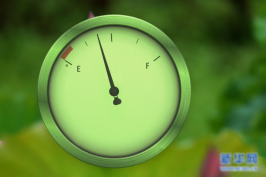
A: 0.375
